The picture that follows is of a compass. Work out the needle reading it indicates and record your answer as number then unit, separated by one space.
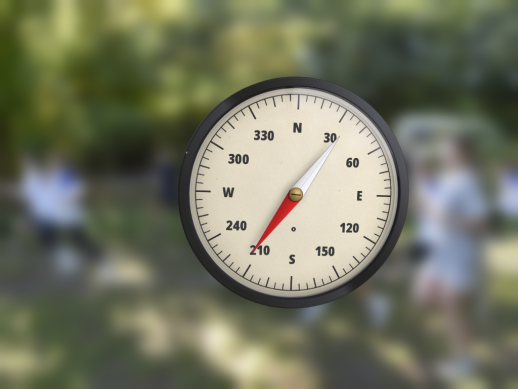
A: 215 °
